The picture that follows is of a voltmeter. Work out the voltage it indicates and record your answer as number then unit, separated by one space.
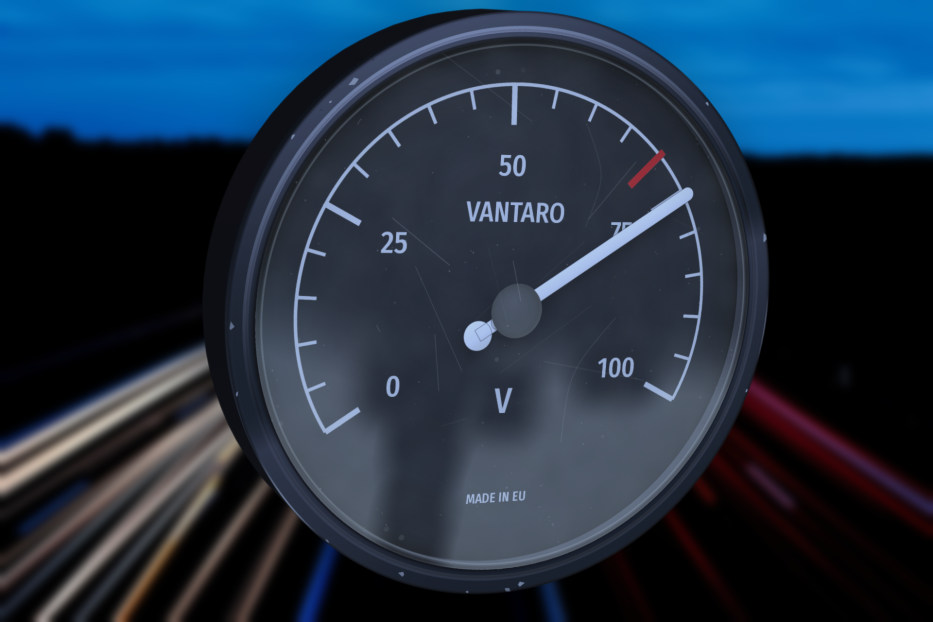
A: 75 V
